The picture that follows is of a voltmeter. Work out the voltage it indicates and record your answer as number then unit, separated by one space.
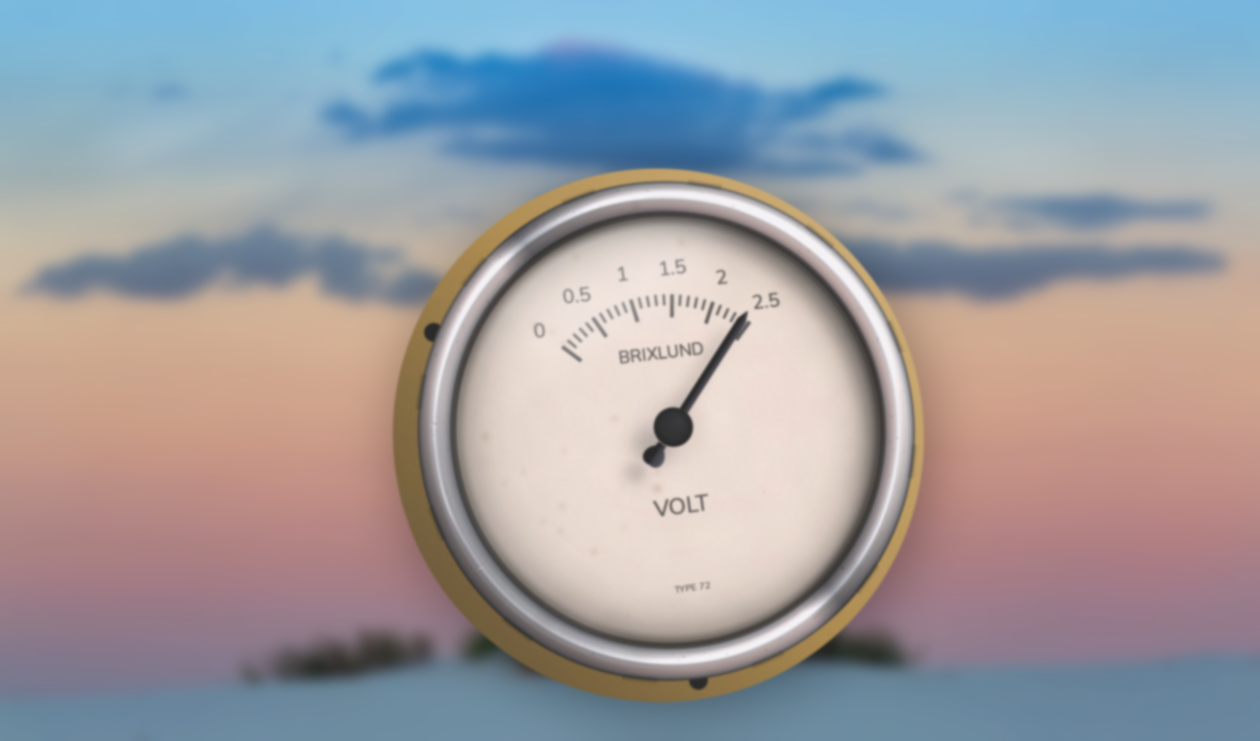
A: 2.4 V
